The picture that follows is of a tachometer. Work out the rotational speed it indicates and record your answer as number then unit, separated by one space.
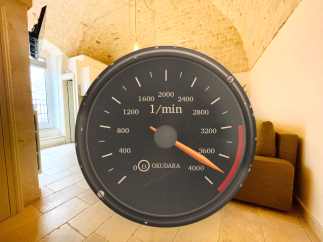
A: 3800 rpm
